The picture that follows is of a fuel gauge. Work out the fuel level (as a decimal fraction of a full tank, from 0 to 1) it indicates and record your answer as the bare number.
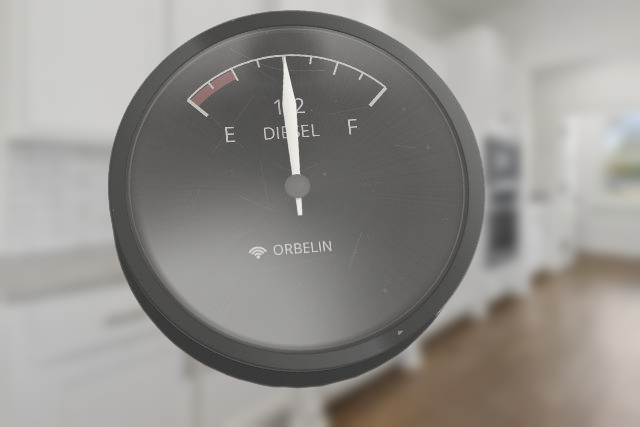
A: 0.5
